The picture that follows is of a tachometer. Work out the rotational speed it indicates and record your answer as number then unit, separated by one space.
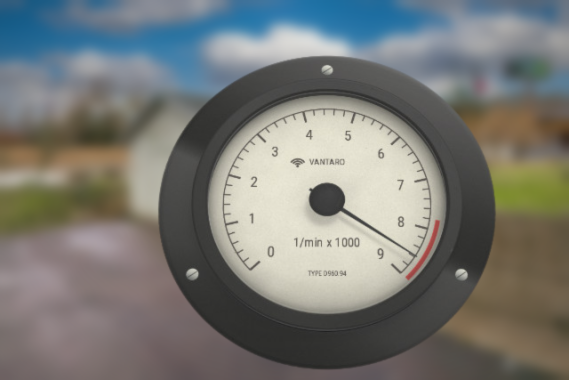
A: 8600 rpm
